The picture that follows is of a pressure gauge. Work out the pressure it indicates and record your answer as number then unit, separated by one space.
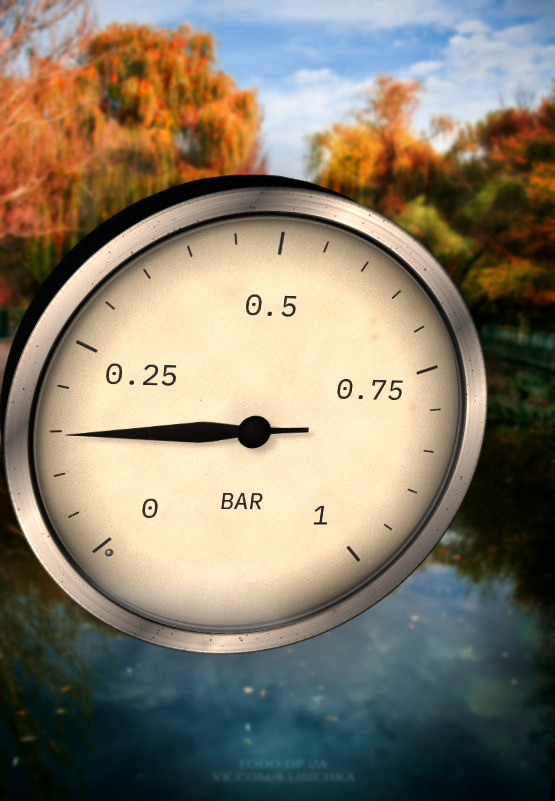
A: 0.15 bar
